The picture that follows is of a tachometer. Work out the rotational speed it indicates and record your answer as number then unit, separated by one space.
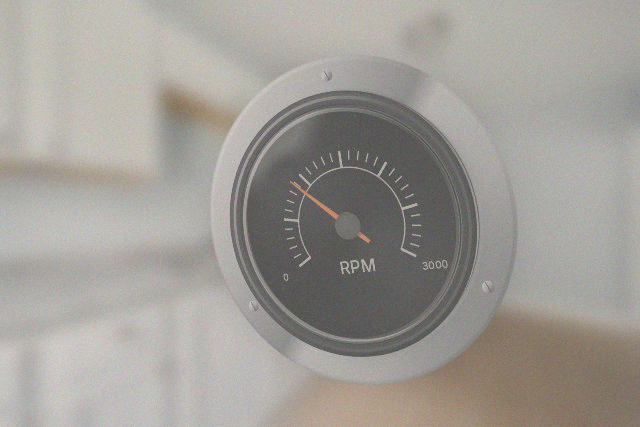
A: 900 rpm
